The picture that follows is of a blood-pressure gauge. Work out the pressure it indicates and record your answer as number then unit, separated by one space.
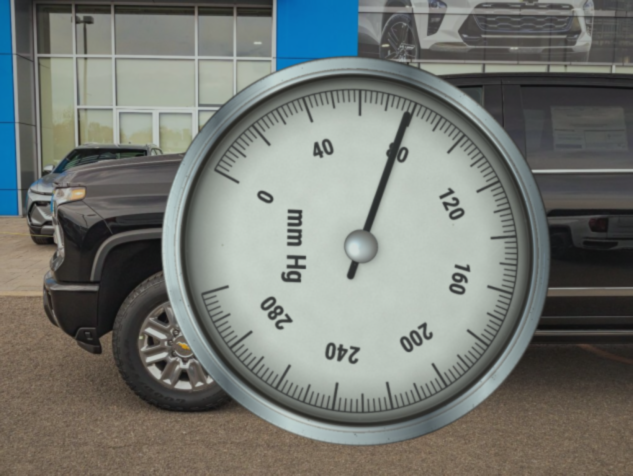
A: 78 mmHg
